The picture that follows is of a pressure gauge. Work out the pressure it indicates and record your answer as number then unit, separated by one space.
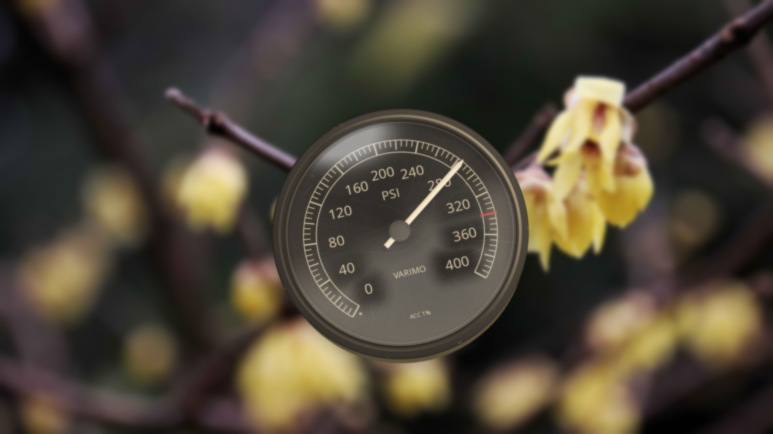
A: 285 psi
